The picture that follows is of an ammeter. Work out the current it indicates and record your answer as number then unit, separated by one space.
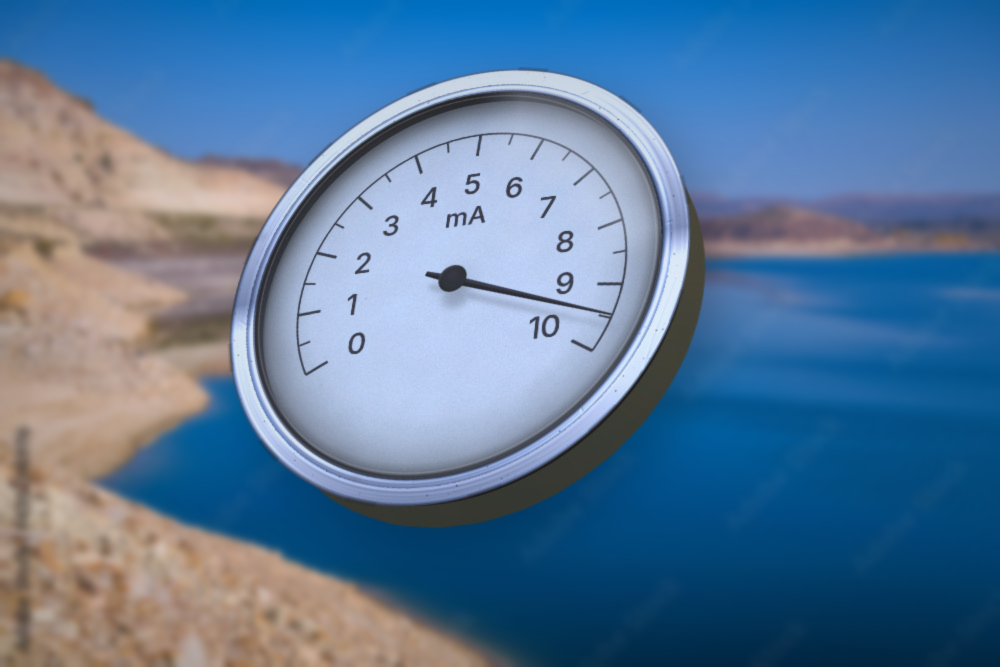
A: 9.5 mA
